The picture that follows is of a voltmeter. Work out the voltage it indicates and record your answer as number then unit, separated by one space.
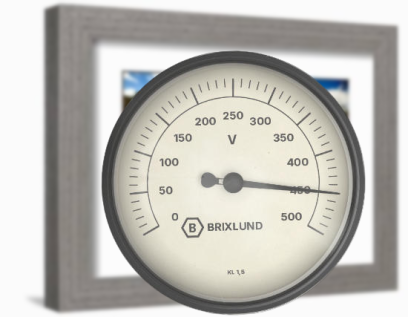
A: 450 V
